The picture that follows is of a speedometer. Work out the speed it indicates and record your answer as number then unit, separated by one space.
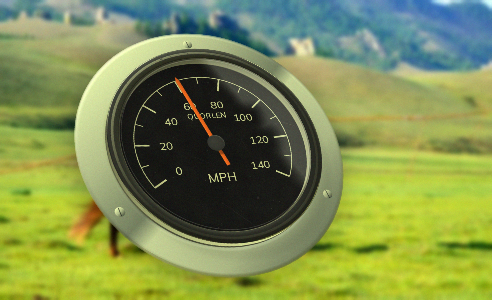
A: 60 mph
